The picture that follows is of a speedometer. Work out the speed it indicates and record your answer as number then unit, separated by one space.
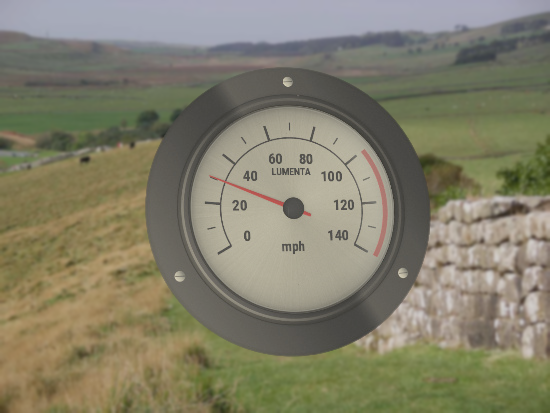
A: 30 mph
